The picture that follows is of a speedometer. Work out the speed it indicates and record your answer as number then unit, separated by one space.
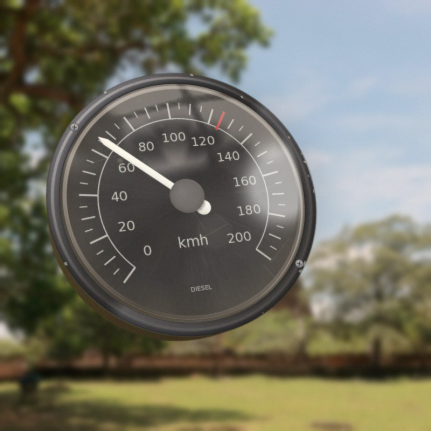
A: 65 km/h
